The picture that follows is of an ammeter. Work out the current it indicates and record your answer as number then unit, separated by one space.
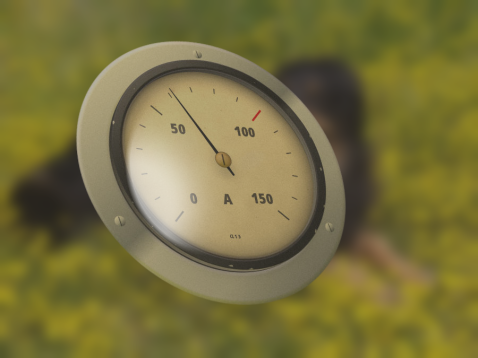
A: 60 A
